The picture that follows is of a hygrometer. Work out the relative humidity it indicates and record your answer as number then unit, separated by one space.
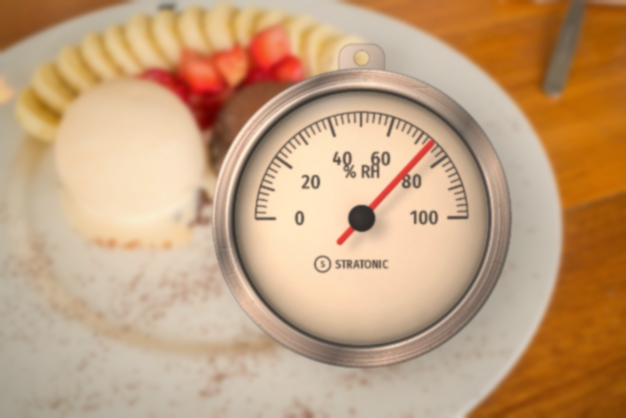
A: 74 %
